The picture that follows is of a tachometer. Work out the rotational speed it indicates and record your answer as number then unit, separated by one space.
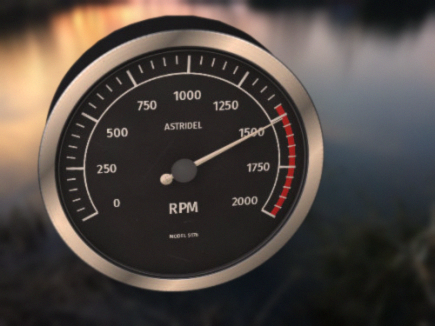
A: 1500 rpm
